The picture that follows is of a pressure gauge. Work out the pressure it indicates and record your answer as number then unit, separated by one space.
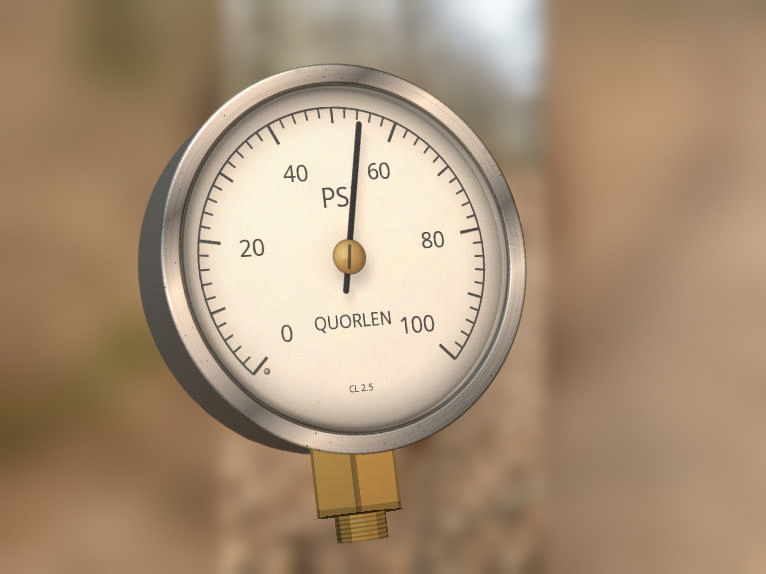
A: 54 psi
